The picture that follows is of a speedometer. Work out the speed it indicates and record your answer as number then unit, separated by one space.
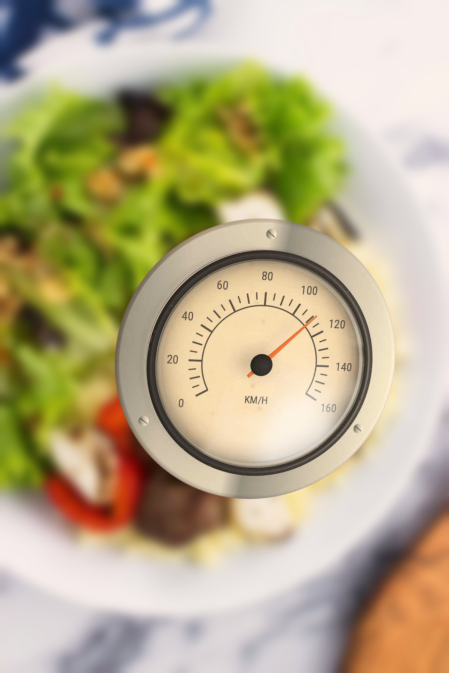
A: 110 km/h
